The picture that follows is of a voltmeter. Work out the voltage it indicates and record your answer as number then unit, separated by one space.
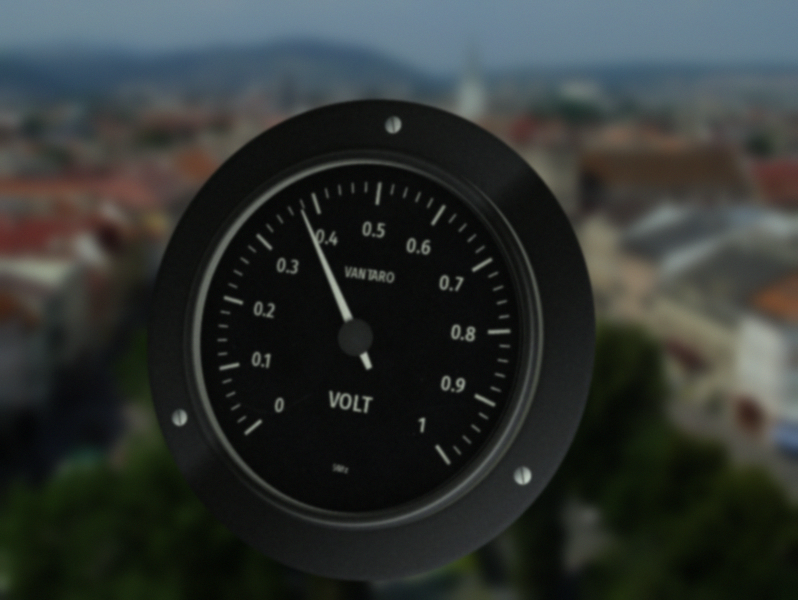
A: 0.38 V
